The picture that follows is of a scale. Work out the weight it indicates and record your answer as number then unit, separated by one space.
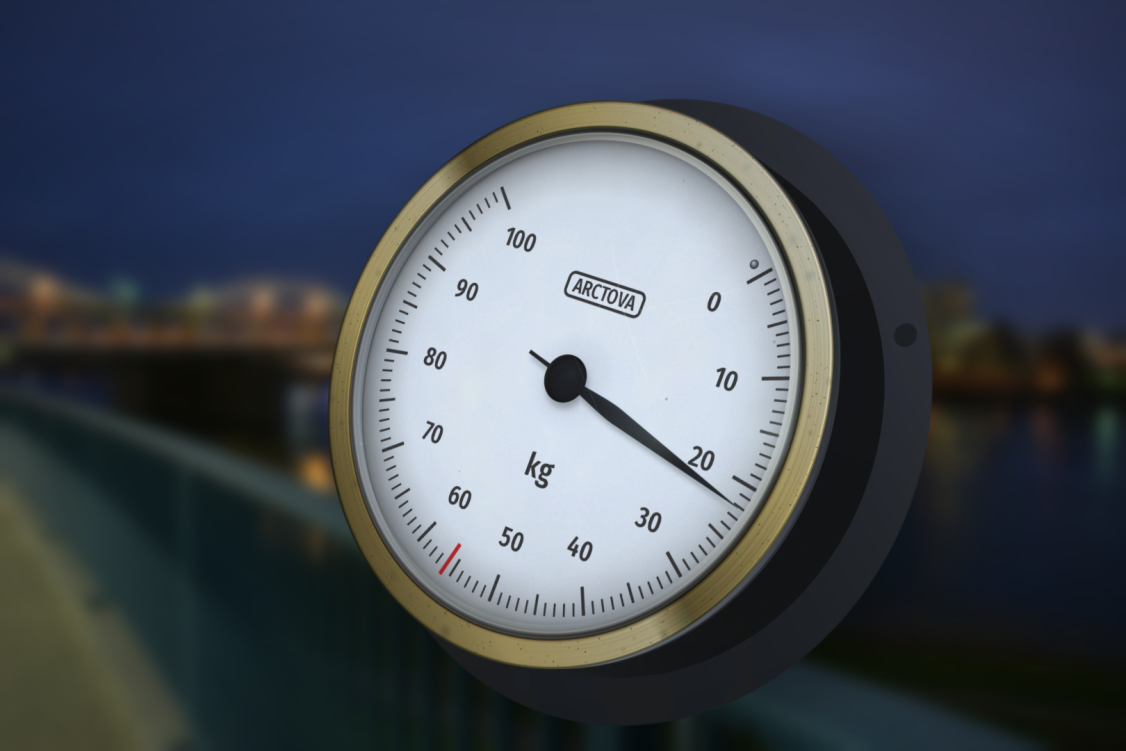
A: 22 kg
